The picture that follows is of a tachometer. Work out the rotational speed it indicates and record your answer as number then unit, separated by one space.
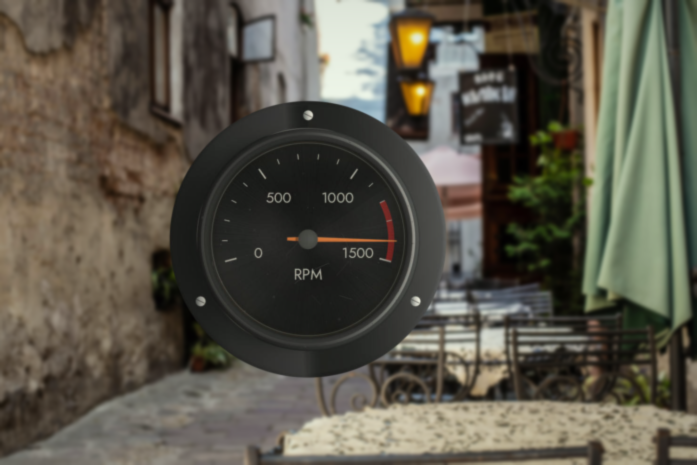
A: 1400 rpm
